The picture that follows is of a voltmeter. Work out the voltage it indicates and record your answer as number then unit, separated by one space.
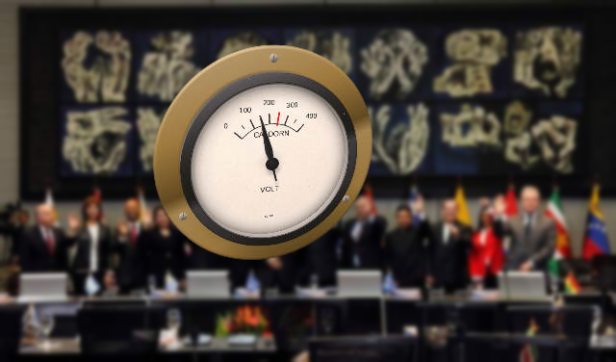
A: 150 V
